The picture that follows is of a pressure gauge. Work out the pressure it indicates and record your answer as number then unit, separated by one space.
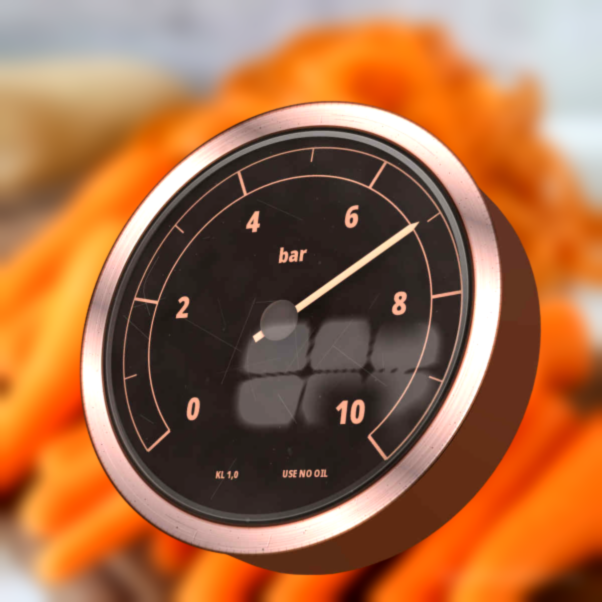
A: 7 bar
